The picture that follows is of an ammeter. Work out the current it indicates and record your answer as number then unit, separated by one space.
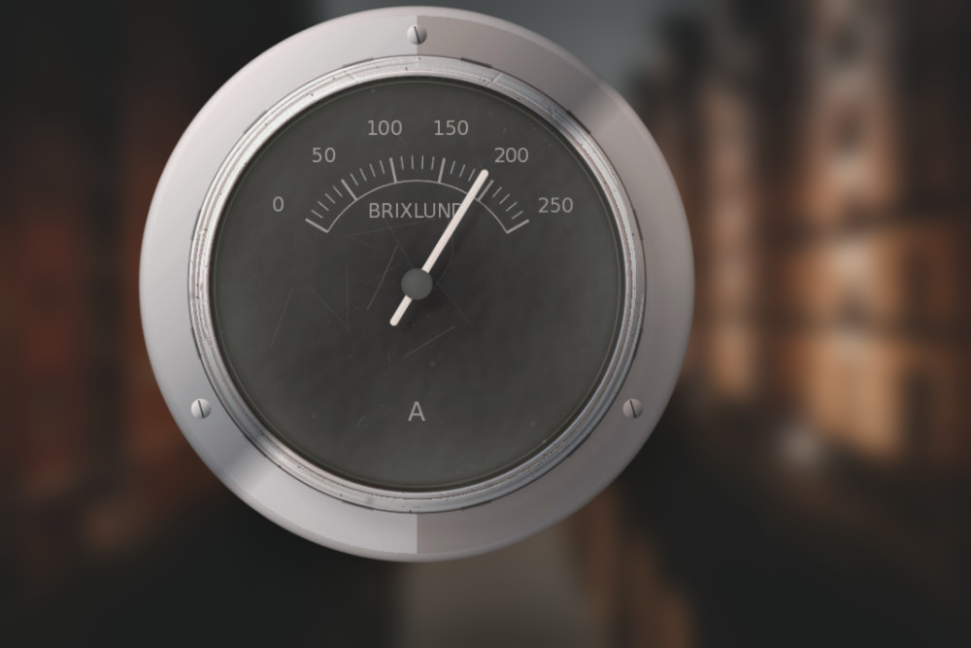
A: 190 A
